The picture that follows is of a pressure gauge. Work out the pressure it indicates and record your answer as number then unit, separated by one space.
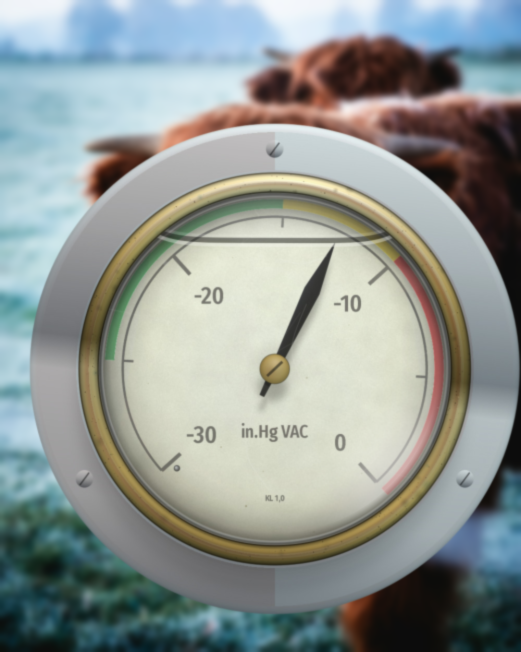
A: -12.5 inHg
